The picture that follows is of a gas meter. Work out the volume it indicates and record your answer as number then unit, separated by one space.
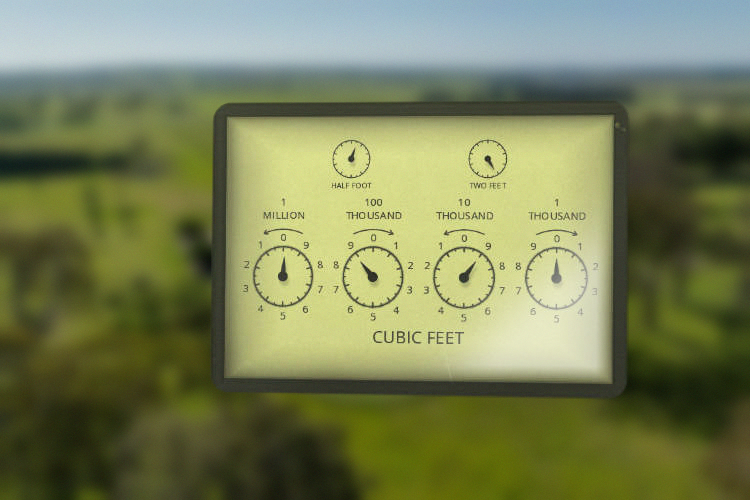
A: 989000 ft³
